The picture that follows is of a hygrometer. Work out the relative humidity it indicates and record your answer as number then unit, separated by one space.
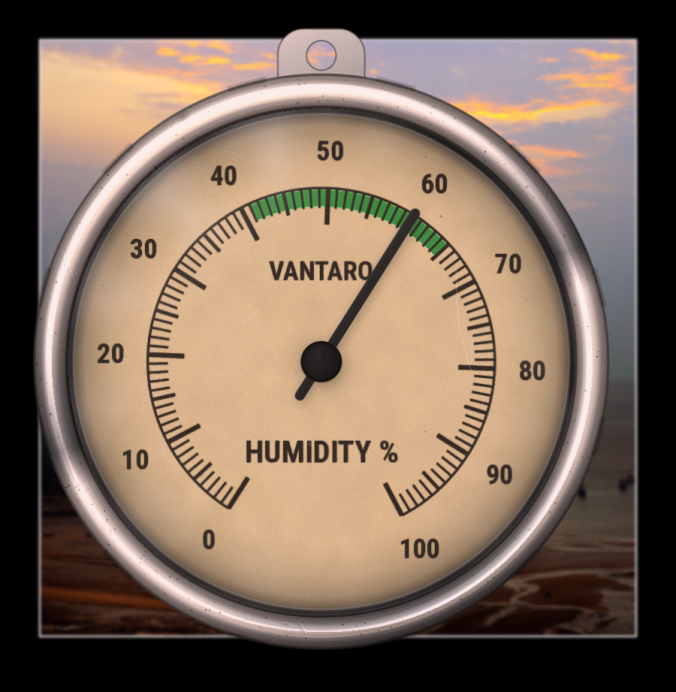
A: 60 %
